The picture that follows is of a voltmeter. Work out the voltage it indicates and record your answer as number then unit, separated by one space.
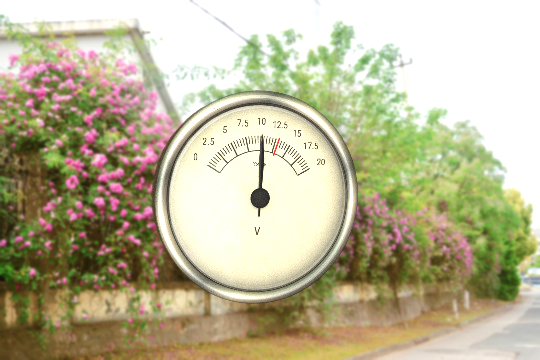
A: 10 V
